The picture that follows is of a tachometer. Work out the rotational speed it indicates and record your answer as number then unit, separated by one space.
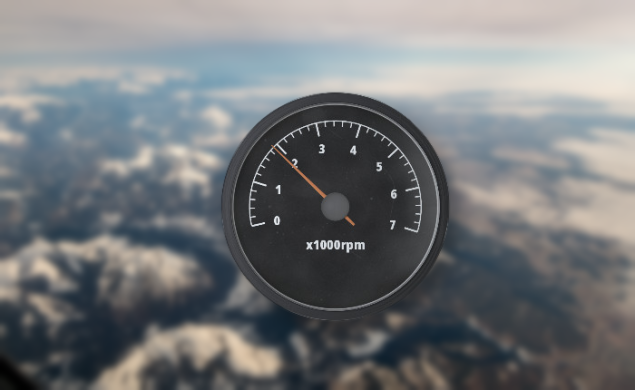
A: 1900 rpm
